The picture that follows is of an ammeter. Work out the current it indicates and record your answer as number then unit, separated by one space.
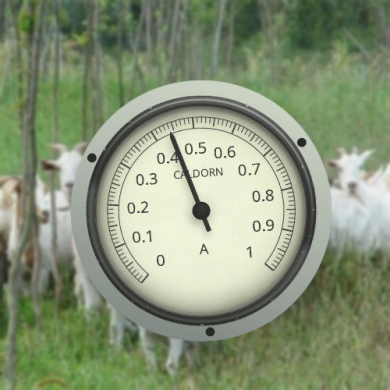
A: 0.44 A
